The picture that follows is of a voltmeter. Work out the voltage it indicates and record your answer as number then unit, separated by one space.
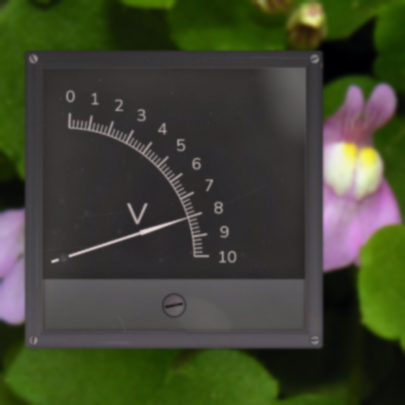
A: 8 V
